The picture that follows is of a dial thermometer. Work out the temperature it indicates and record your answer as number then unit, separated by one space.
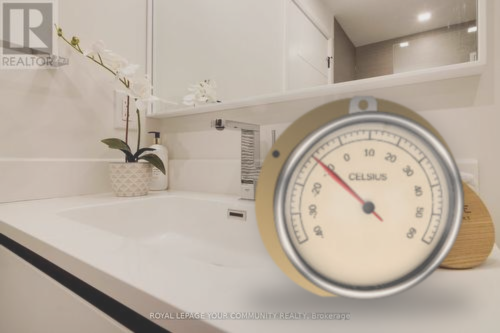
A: -10 °C
